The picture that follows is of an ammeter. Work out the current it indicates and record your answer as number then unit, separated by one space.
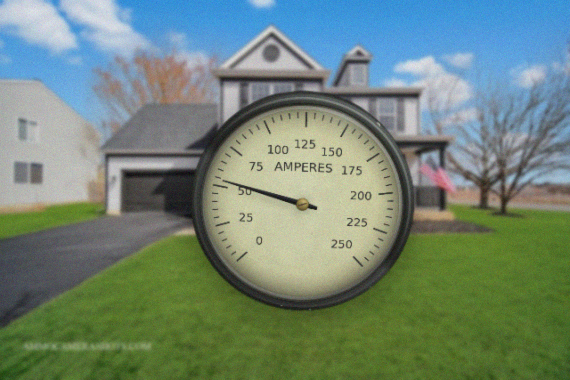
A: 55 A
